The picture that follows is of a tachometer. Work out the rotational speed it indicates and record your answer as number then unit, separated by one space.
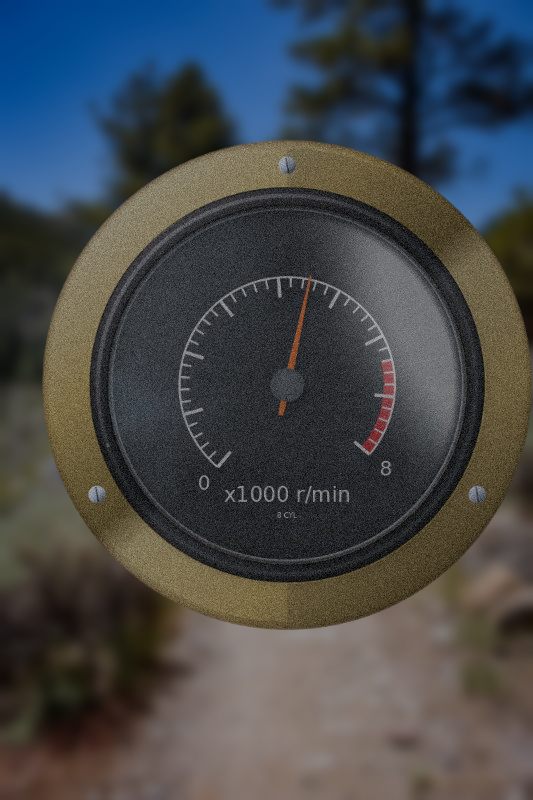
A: 4500 rpm
